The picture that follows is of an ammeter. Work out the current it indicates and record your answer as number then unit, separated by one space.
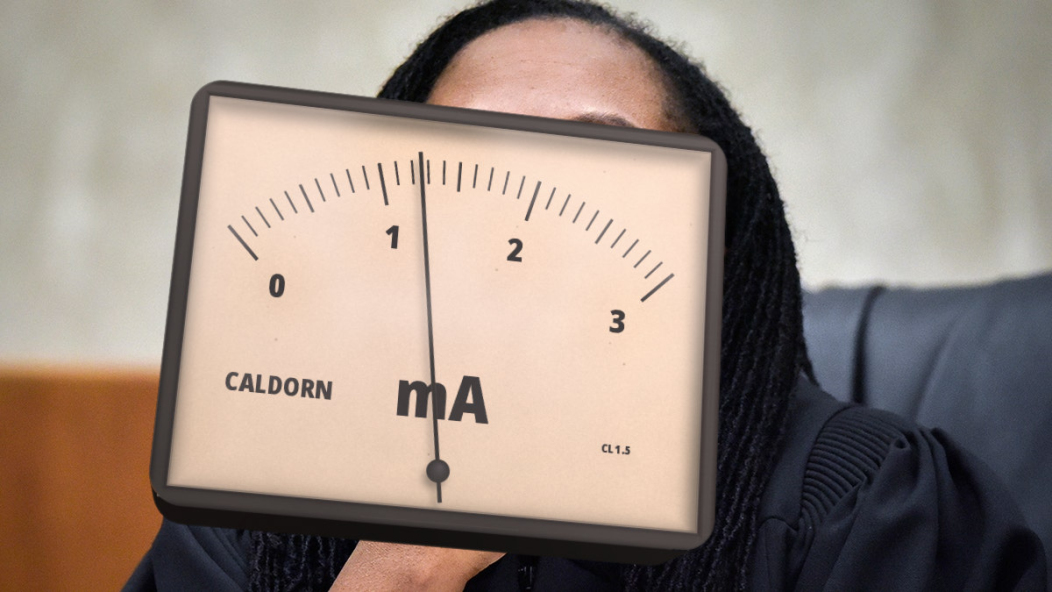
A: 1.25 mA
